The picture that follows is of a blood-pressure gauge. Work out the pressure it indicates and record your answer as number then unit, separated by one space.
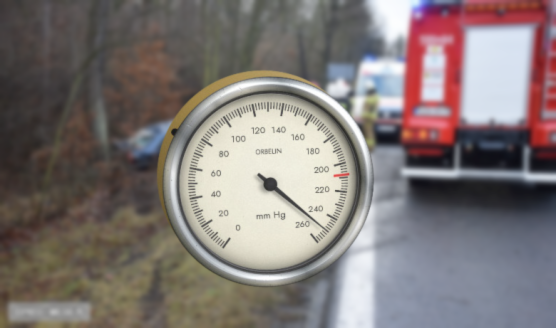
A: 250 mmHg
